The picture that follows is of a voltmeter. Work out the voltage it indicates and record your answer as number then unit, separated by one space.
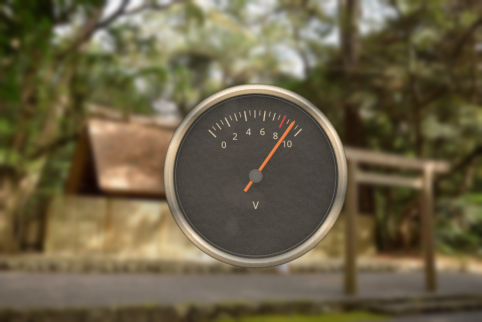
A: 9 V
